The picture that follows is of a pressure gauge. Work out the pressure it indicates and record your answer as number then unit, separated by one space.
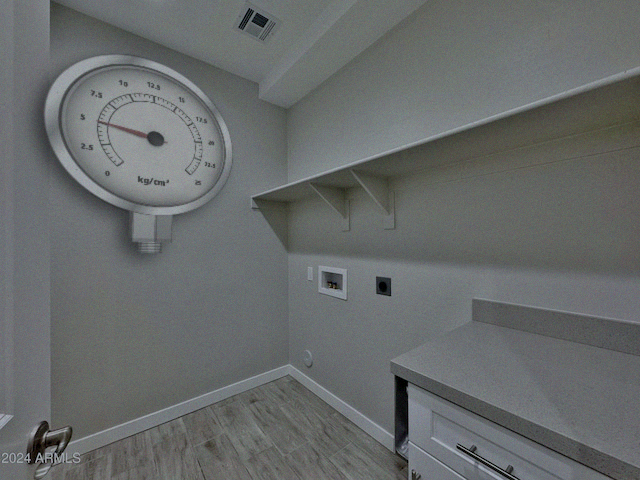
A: 5 kg/cm²
